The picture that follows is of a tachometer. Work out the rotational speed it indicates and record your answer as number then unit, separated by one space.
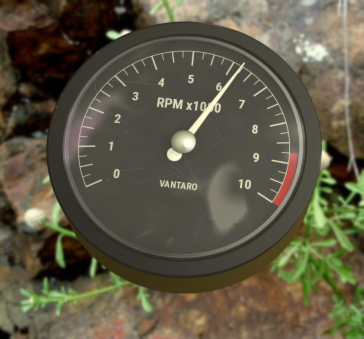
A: 6250 rpm
